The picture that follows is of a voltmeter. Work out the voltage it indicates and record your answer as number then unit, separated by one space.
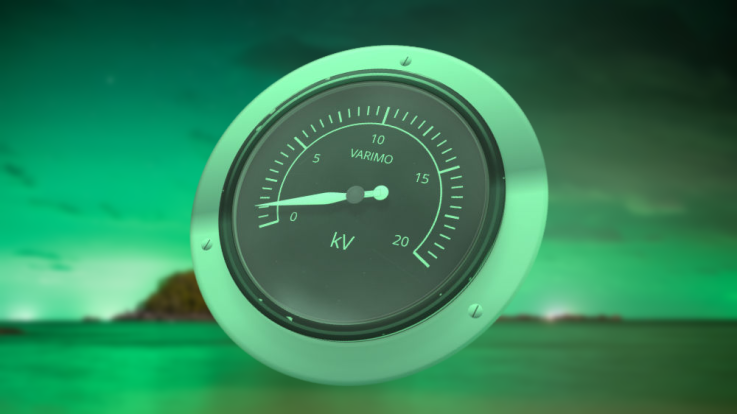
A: 1 kV
